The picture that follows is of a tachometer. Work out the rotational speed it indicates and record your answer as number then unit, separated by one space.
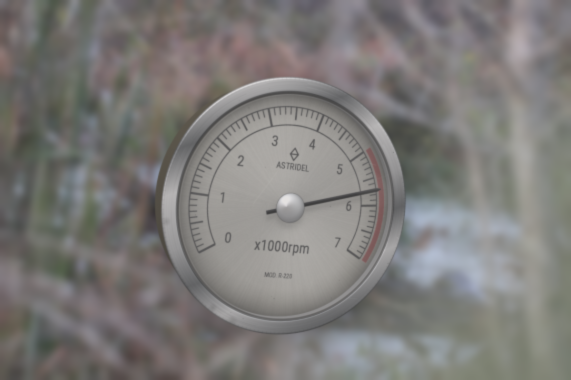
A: 5700 rpm
